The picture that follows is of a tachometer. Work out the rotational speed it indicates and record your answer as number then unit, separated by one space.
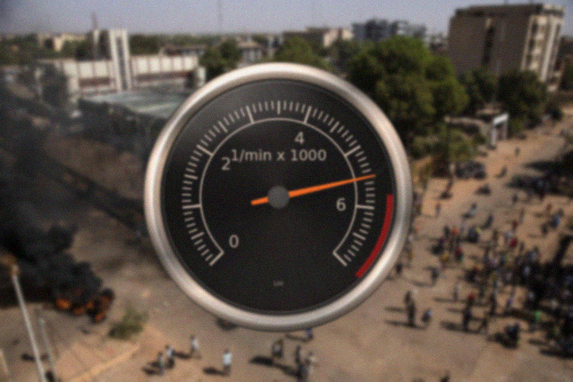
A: 5500 rpm
